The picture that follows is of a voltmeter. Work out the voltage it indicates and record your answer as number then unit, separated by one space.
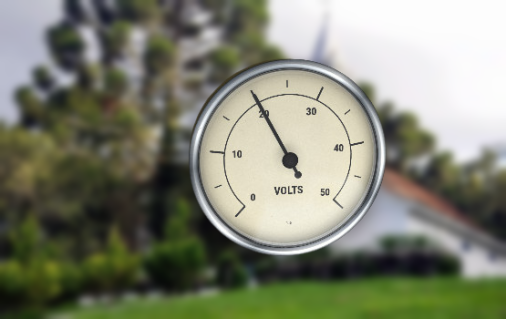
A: 20 V
